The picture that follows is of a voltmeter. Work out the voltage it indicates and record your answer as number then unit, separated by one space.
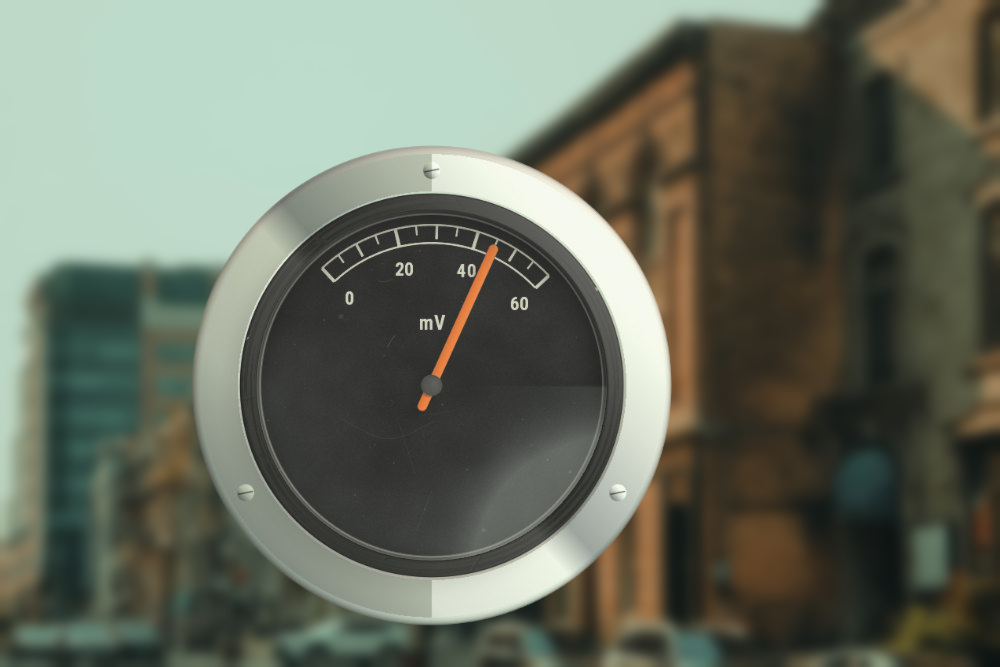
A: 45 mV
